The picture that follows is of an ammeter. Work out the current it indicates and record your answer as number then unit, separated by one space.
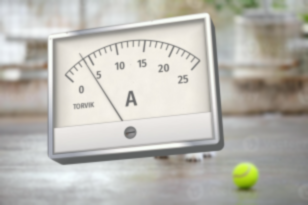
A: 4 A
